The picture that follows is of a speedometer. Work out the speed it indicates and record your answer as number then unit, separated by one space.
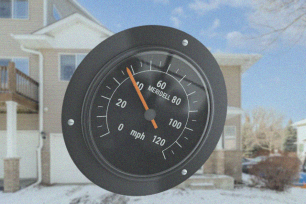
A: 37.5 mph
